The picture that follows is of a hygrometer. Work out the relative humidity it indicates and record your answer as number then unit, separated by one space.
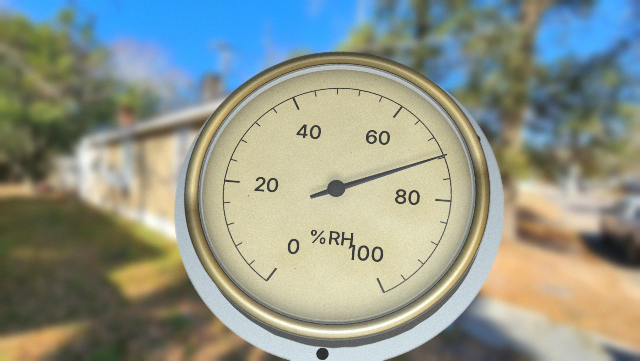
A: 72 %
